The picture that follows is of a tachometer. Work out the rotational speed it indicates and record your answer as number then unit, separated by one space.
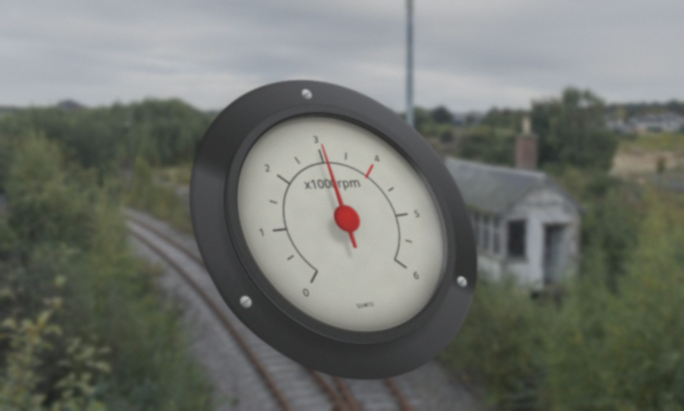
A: 3000 rpm
